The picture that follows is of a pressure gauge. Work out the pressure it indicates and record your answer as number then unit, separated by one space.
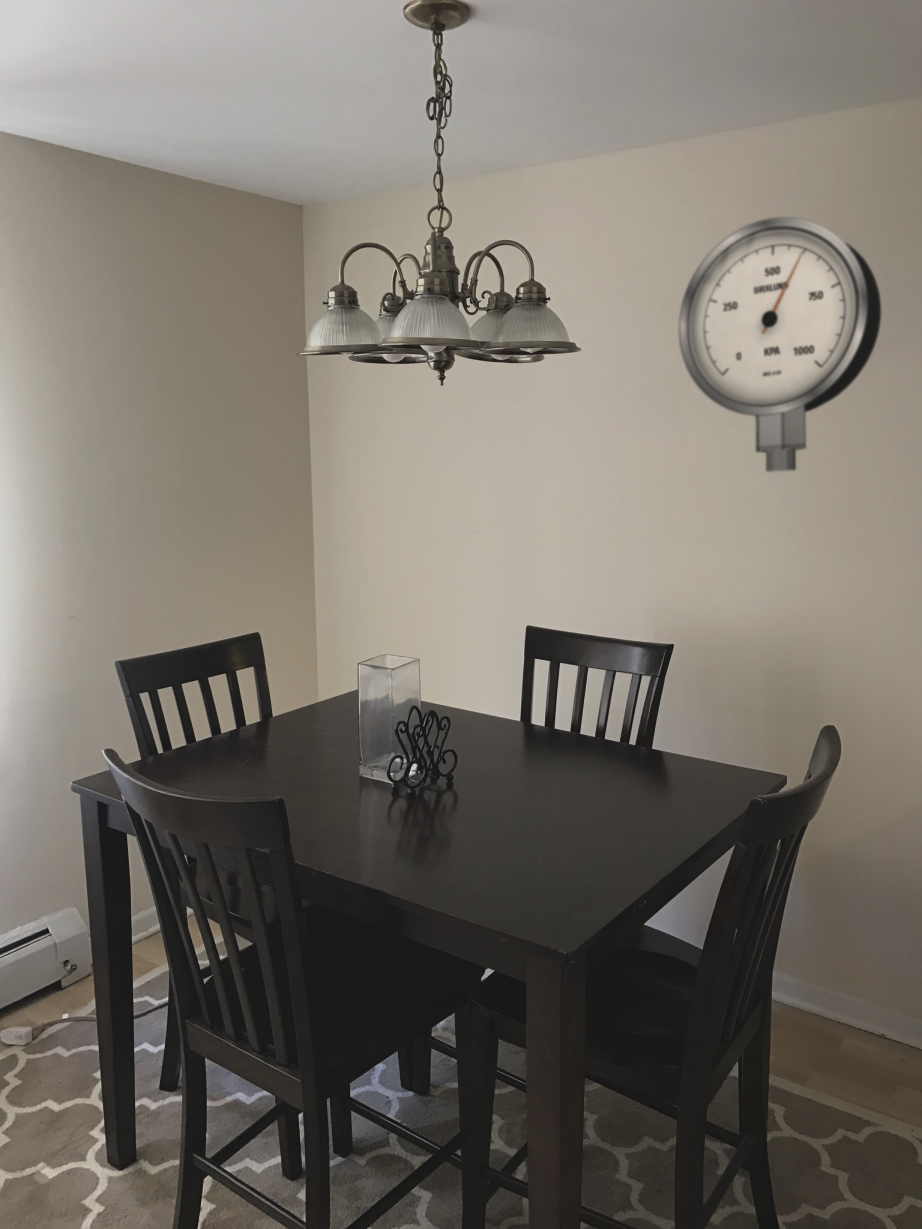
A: 600 kPa
